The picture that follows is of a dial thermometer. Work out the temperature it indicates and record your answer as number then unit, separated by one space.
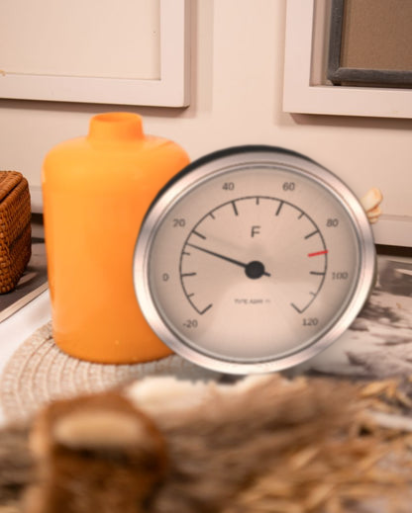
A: 15 °F
